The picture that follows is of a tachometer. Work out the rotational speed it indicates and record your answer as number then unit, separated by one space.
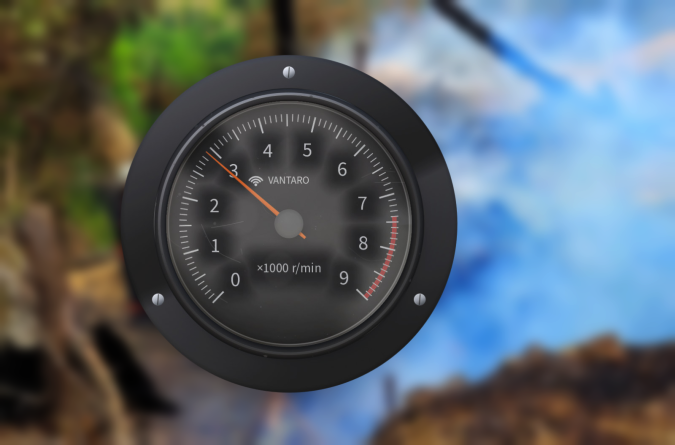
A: 2900 rpm
